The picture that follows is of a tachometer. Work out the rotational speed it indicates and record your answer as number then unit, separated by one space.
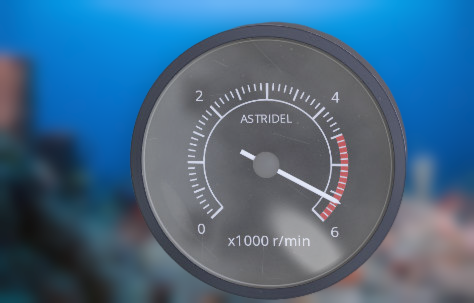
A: 5600 rpm
